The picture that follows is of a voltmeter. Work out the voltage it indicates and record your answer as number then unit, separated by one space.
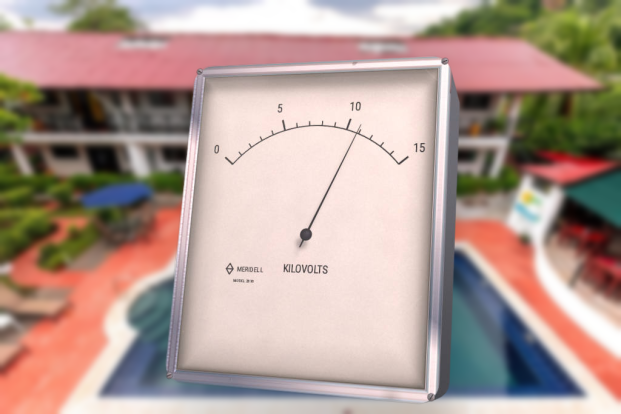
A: 11 kV
